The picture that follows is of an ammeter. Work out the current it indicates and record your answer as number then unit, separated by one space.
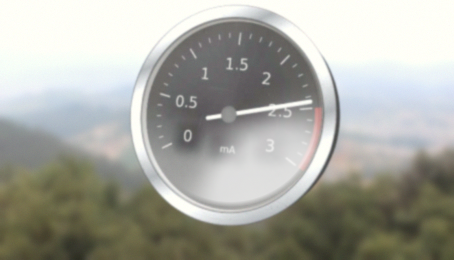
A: 2.45 mA
